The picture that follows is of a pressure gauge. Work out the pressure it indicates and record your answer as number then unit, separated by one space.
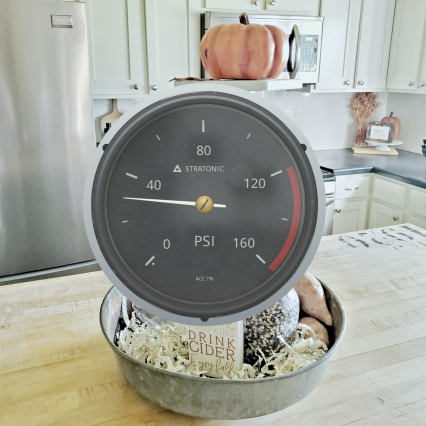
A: 30 psi
